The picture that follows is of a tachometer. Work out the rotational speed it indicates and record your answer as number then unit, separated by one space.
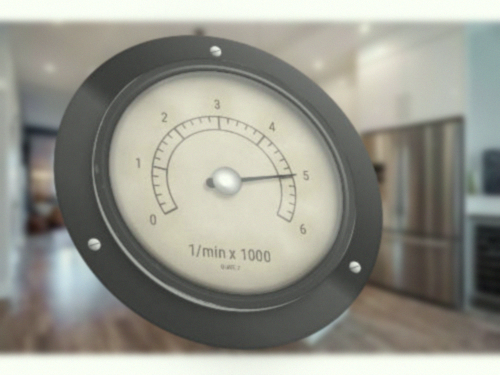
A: 5000 rpm
